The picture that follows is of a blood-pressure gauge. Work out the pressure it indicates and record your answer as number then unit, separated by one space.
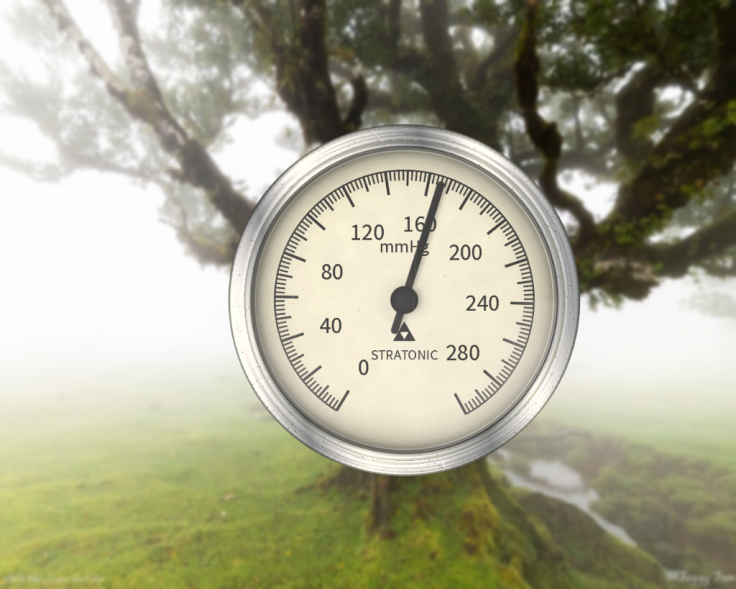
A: 166 mmHg
